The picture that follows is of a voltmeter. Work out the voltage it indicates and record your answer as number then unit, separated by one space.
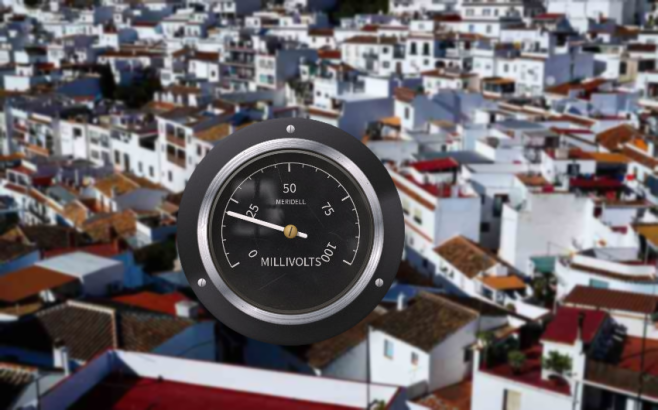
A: 20 mV
